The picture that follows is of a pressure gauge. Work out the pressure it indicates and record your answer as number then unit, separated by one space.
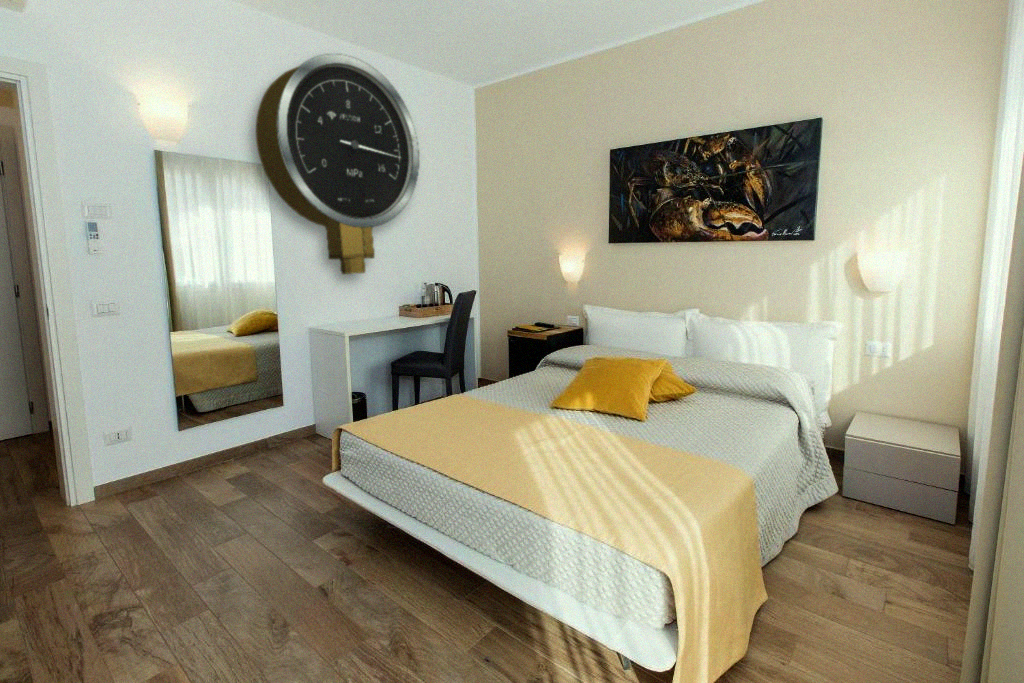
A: 14.5 MPa
